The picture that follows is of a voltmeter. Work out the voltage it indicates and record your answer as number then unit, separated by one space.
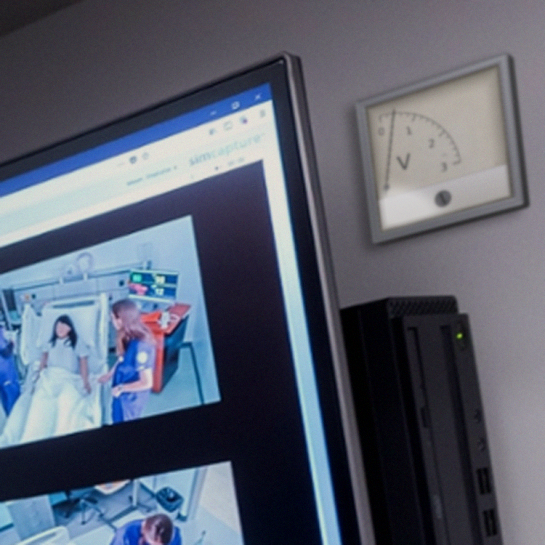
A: 0.4 V
